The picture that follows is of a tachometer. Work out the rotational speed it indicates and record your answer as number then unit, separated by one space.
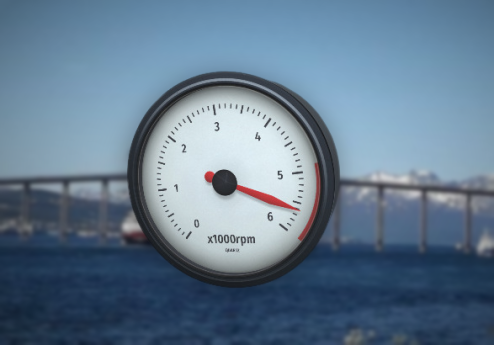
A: 5600 rpm
